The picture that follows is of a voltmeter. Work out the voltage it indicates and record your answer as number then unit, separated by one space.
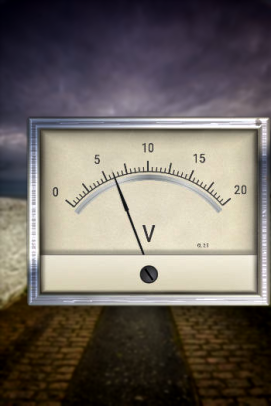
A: 6 V
